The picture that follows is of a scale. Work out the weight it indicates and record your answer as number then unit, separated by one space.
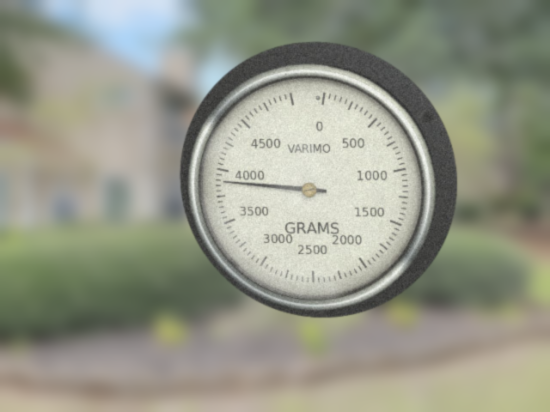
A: 3900 g
